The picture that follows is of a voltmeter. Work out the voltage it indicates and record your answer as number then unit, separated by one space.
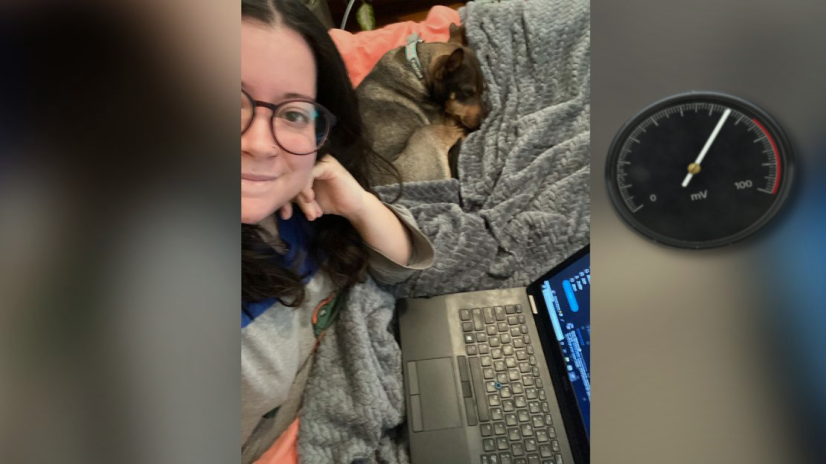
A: 65 mV
